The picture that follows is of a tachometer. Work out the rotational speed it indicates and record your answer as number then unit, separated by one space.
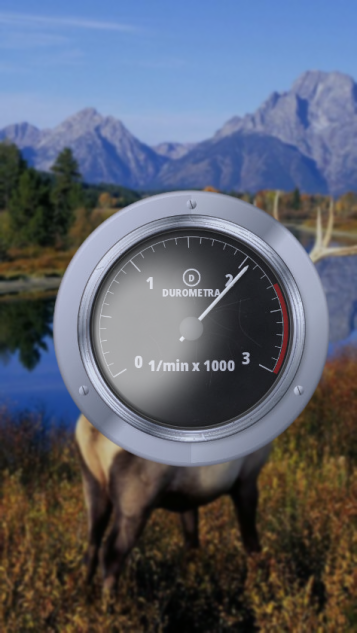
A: 2050 rpm
